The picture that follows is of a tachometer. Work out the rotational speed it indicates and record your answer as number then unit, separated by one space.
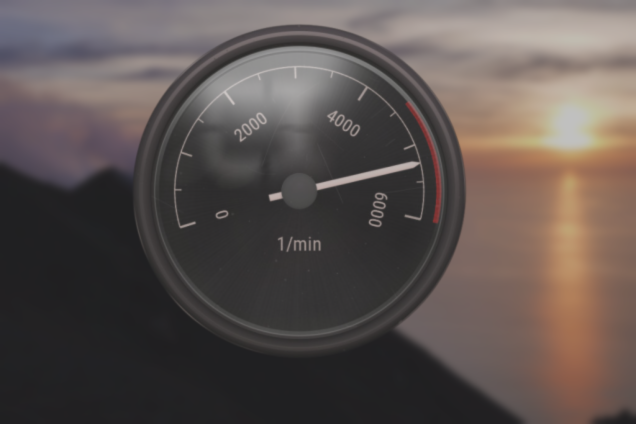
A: 5250 rpm
